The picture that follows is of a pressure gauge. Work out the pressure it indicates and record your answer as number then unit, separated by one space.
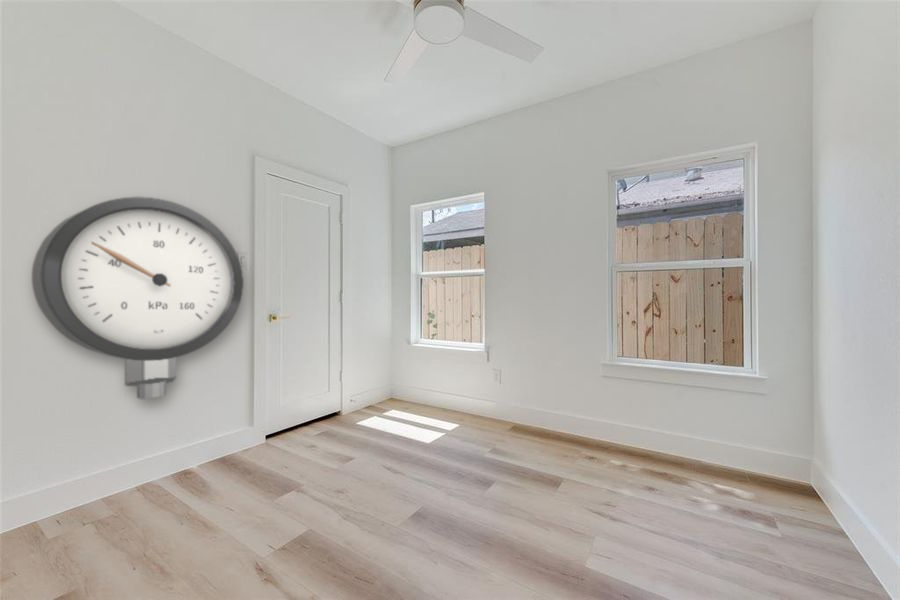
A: 45 kPa
